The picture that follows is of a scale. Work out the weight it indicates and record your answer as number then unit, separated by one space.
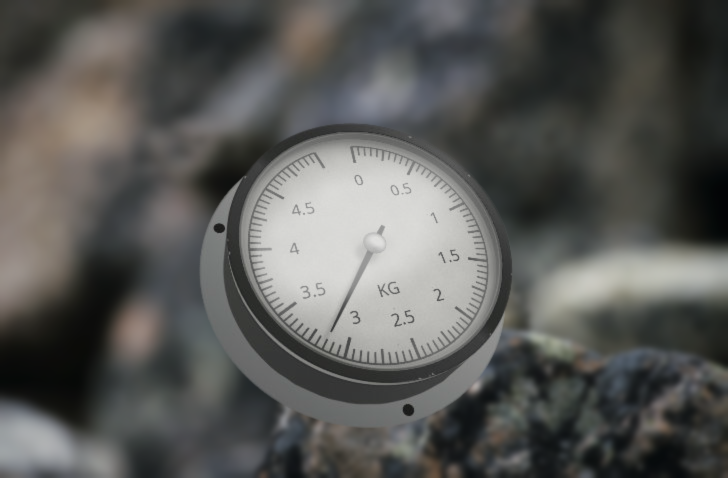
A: 3.15 kg
